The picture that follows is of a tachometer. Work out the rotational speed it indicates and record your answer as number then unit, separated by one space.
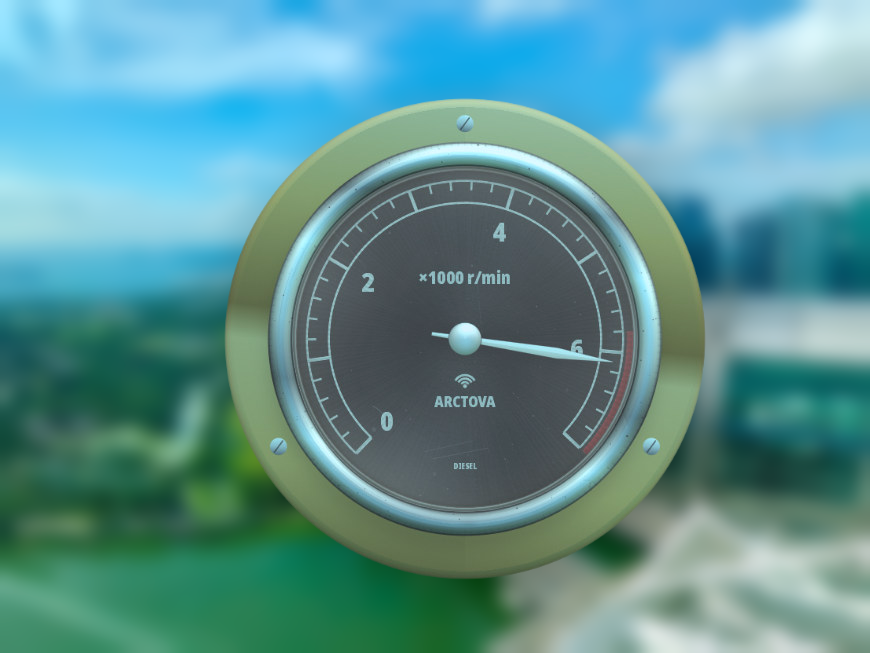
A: 6100 rpm
